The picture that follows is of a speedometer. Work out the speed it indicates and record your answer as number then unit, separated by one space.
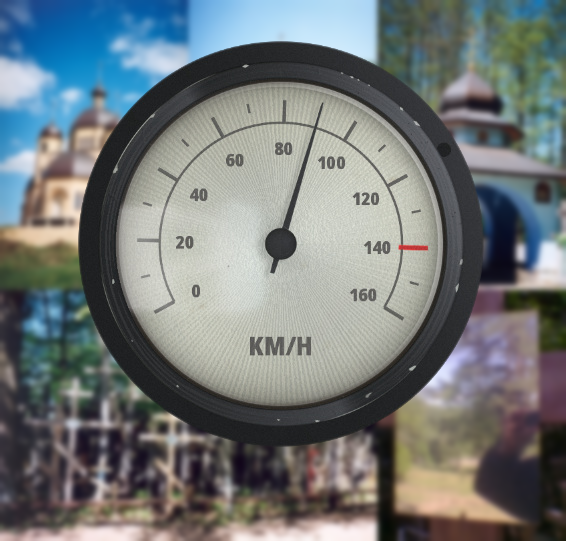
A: 90 km/h
